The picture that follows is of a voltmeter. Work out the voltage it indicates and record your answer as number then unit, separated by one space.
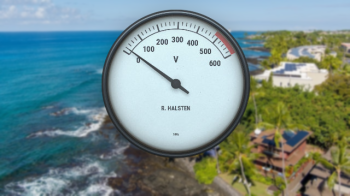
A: 20 V
